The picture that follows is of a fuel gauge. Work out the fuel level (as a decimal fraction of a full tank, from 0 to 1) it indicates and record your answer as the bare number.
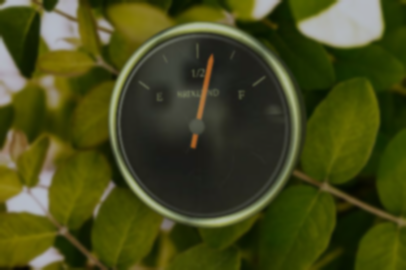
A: 0.625
